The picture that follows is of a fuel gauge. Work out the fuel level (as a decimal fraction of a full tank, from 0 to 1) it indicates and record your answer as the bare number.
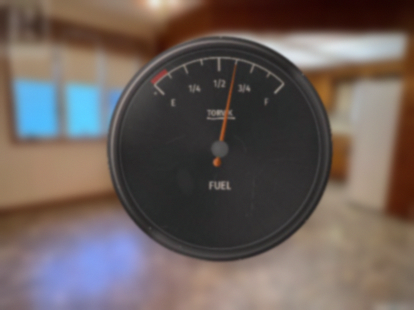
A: 0.625
